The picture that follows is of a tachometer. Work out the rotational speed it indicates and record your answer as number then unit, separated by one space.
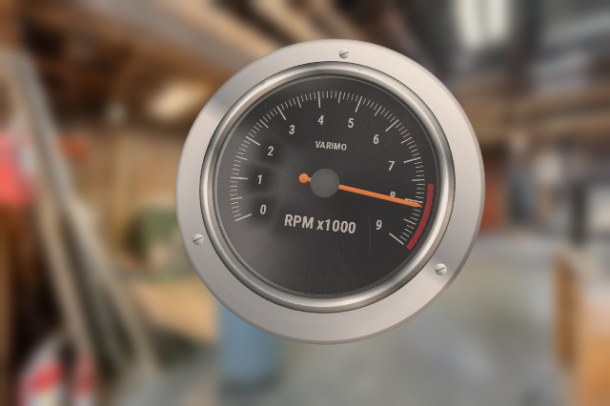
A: 8100 rpm
